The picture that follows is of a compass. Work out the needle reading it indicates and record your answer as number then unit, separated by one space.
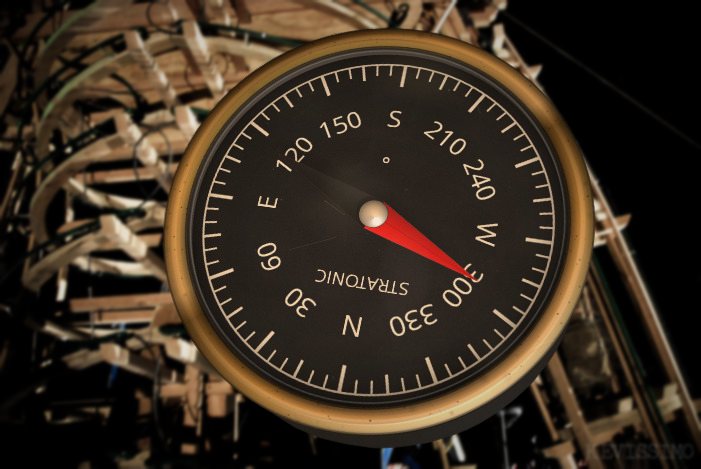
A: 295 °
